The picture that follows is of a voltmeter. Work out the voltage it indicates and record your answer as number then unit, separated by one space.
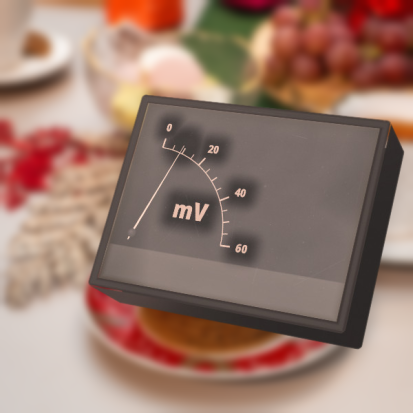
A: 10 mV
